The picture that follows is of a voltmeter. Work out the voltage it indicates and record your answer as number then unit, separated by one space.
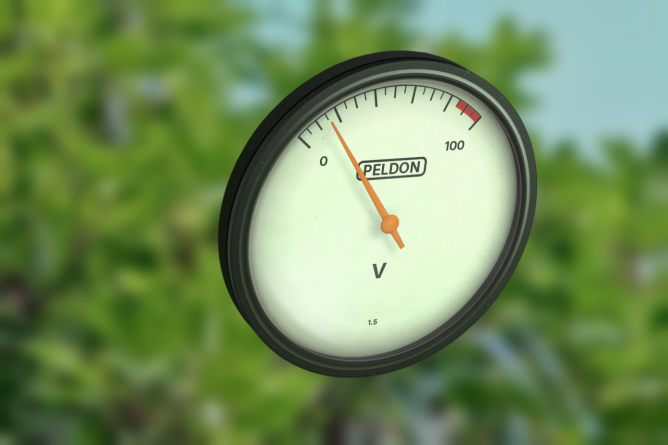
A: 15 V
